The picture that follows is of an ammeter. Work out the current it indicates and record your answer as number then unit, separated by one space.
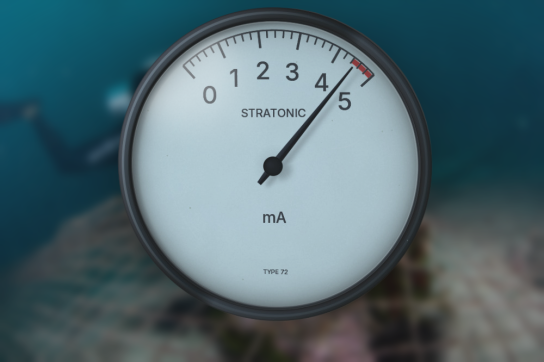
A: 4.5 mA
